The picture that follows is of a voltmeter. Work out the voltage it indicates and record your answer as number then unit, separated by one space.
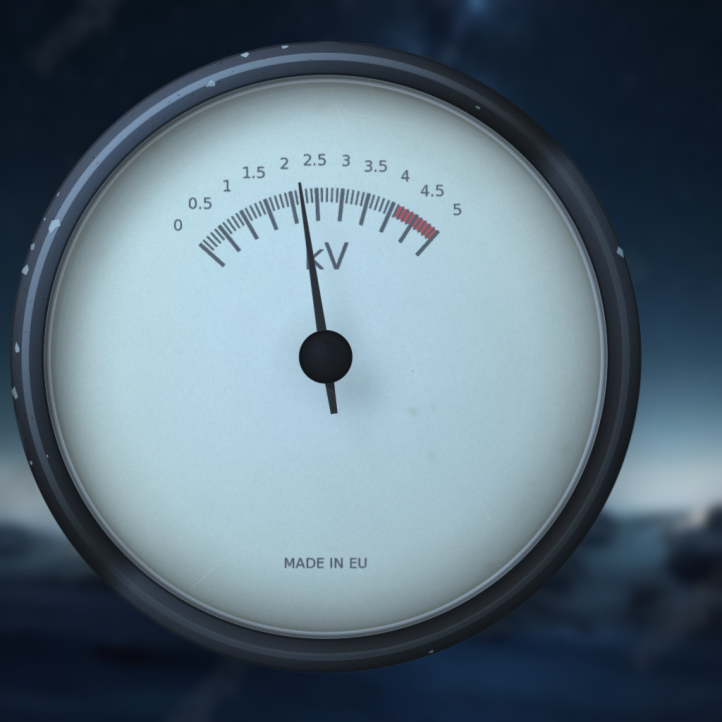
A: 2.2 kV
